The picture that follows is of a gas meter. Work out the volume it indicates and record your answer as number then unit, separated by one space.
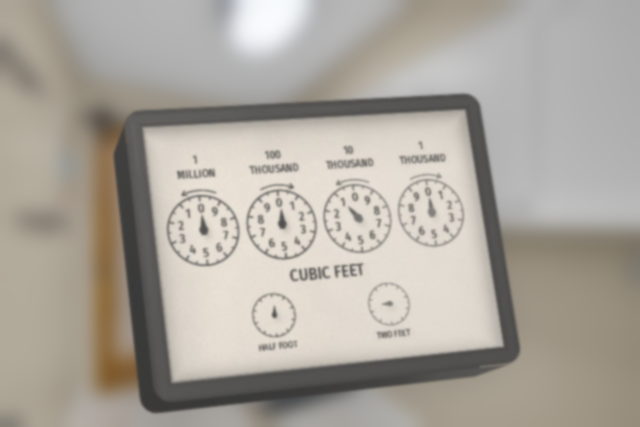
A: 1000 ft³
